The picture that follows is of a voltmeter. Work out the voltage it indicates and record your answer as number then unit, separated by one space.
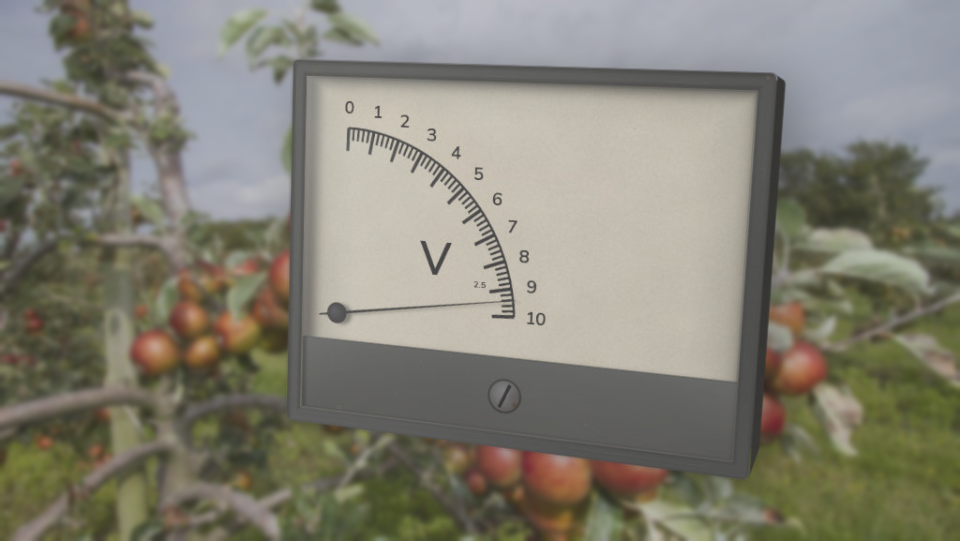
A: 9.4 V
